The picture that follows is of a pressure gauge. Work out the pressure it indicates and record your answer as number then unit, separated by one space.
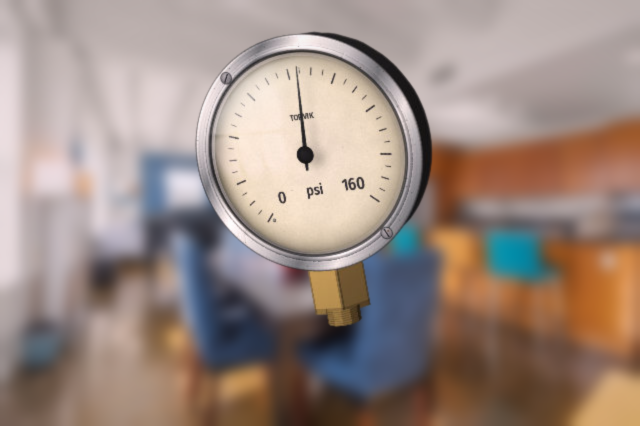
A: 85 psi
